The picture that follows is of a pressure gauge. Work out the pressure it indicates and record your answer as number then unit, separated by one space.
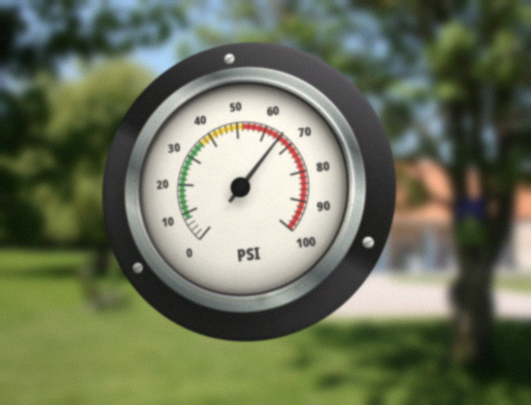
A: 66 psi
